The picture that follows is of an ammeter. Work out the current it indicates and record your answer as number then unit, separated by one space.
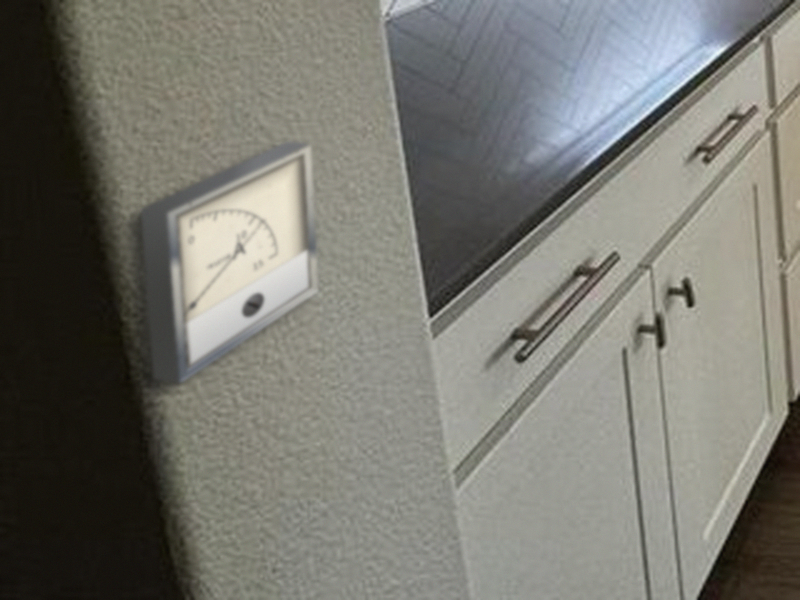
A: 11 A
